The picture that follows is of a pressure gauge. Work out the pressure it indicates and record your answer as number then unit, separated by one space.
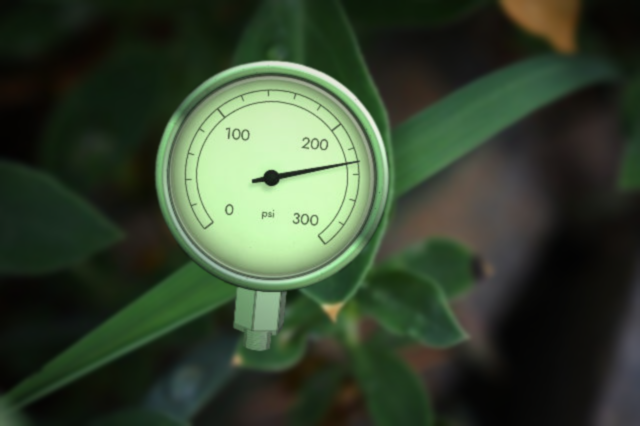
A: 230 psi
